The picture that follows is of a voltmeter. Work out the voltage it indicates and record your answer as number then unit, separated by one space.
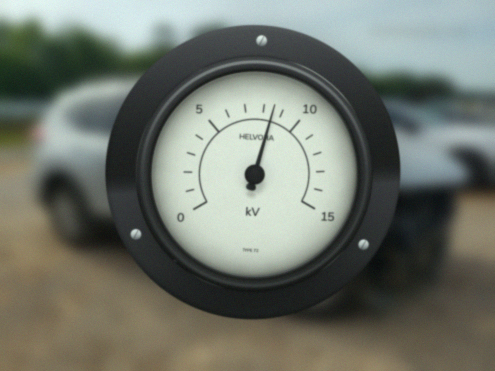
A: 8.5 kV
